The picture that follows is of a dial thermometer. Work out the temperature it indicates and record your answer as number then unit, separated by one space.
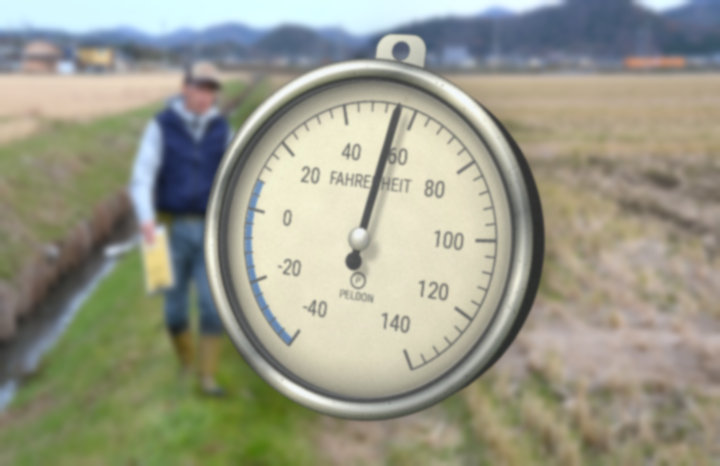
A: 56 °F
